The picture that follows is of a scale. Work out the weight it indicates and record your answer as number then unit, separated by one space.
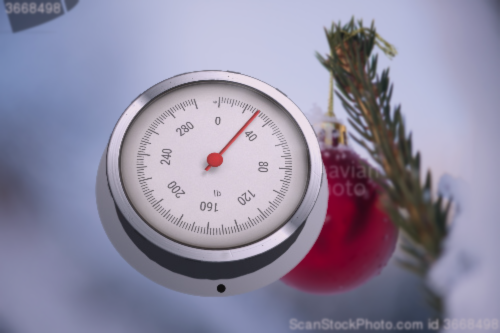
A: 30 lb
